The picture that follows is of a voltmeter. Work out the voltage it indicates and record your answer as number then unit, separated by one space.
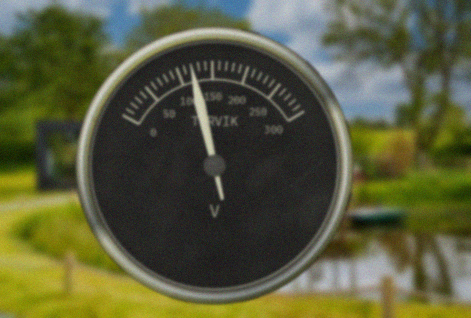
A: 120 V
